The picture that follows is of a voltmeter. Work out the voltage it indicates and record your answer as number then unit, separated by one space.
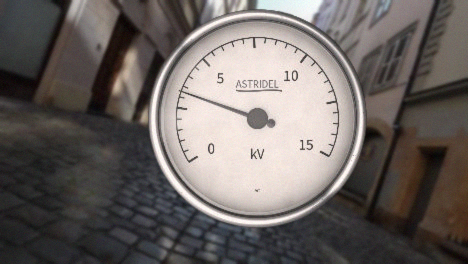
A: 3.25 kV
